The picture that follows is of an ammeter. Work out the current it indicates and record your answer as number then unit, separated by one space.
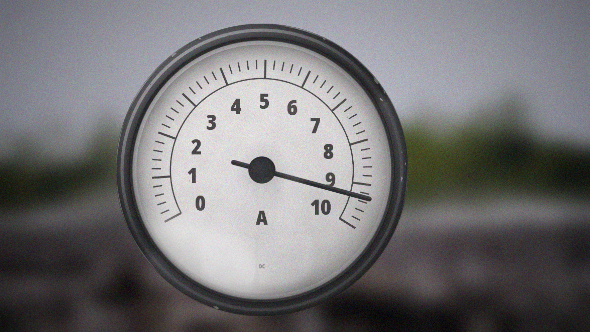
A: 9.3 A
